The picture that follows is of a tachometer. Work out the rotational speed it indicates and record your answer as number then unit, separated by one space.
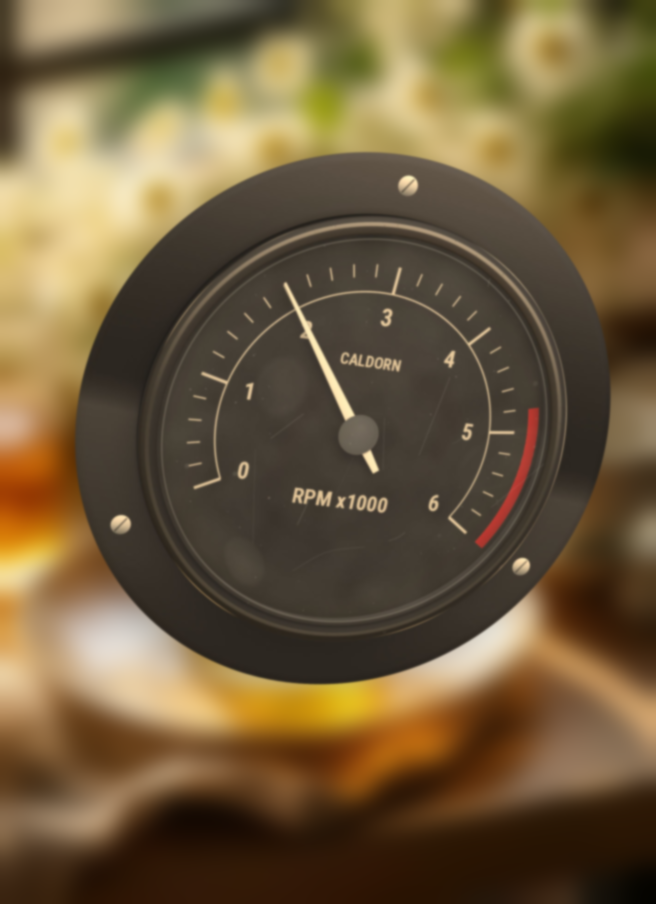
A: 2000 rpm
